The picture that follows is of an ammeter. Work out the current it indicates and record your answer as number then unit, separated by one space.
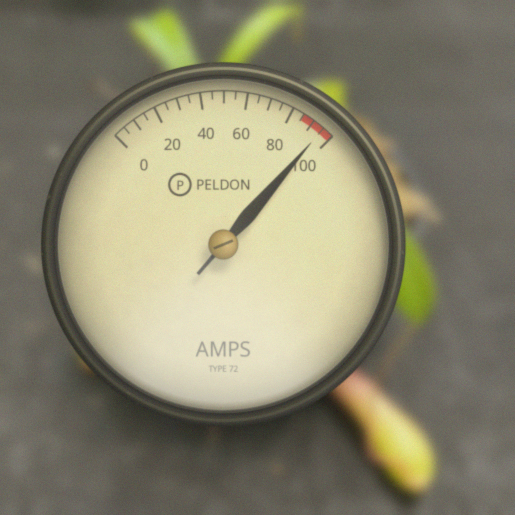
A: 95 A
